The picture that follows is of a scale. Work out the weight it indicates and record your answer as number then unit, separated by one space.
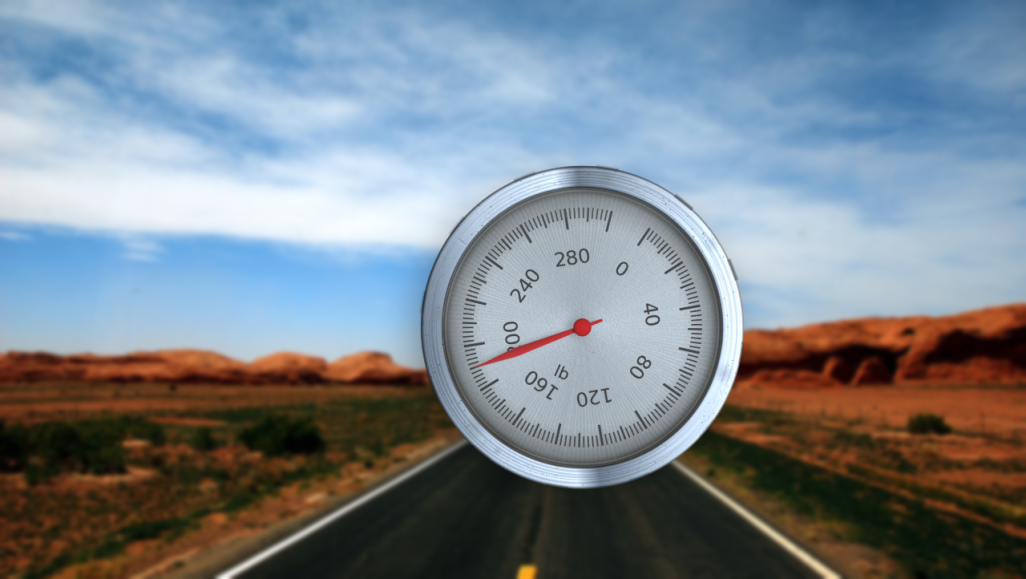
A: 190 lb
